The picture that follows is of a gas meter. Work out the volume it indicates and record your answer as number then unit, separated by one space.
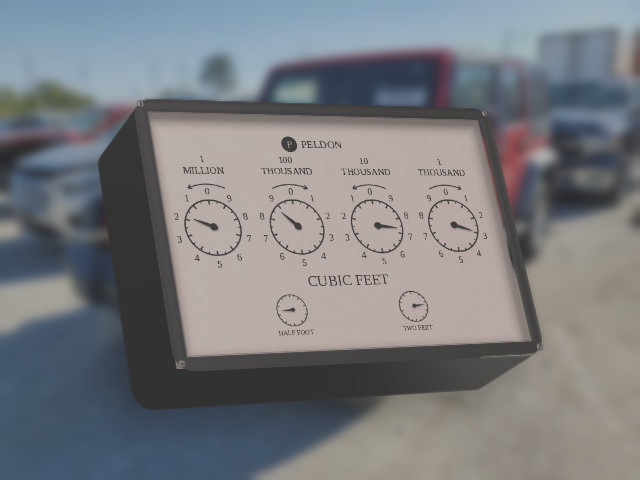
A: 187300 ft³
